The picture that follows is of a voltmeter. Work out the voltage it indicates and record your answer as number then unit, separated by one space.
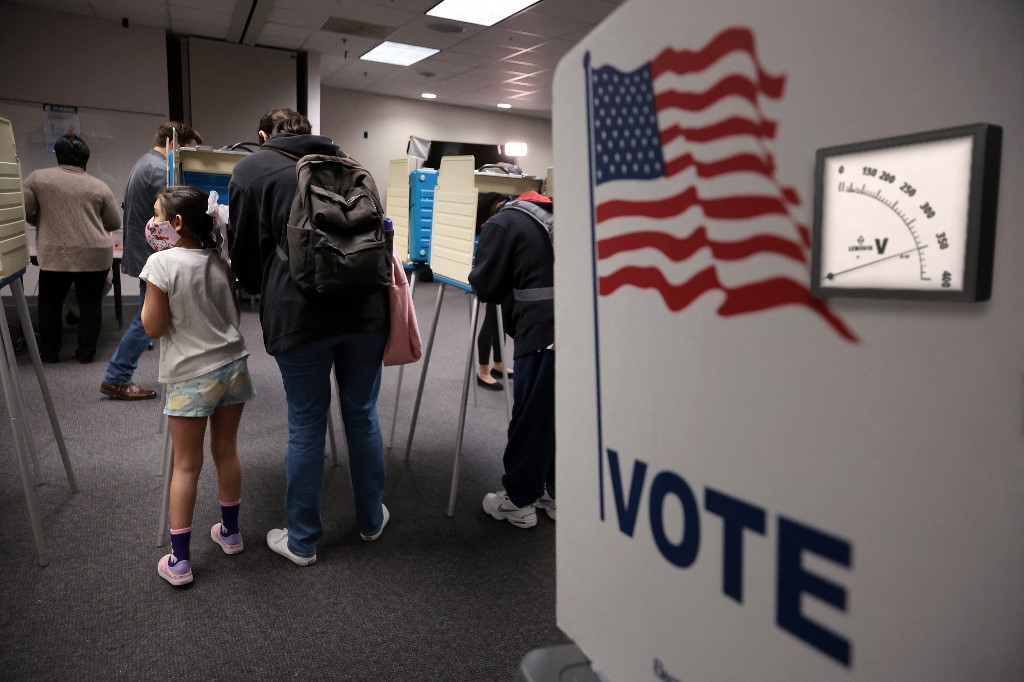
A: 350 V
